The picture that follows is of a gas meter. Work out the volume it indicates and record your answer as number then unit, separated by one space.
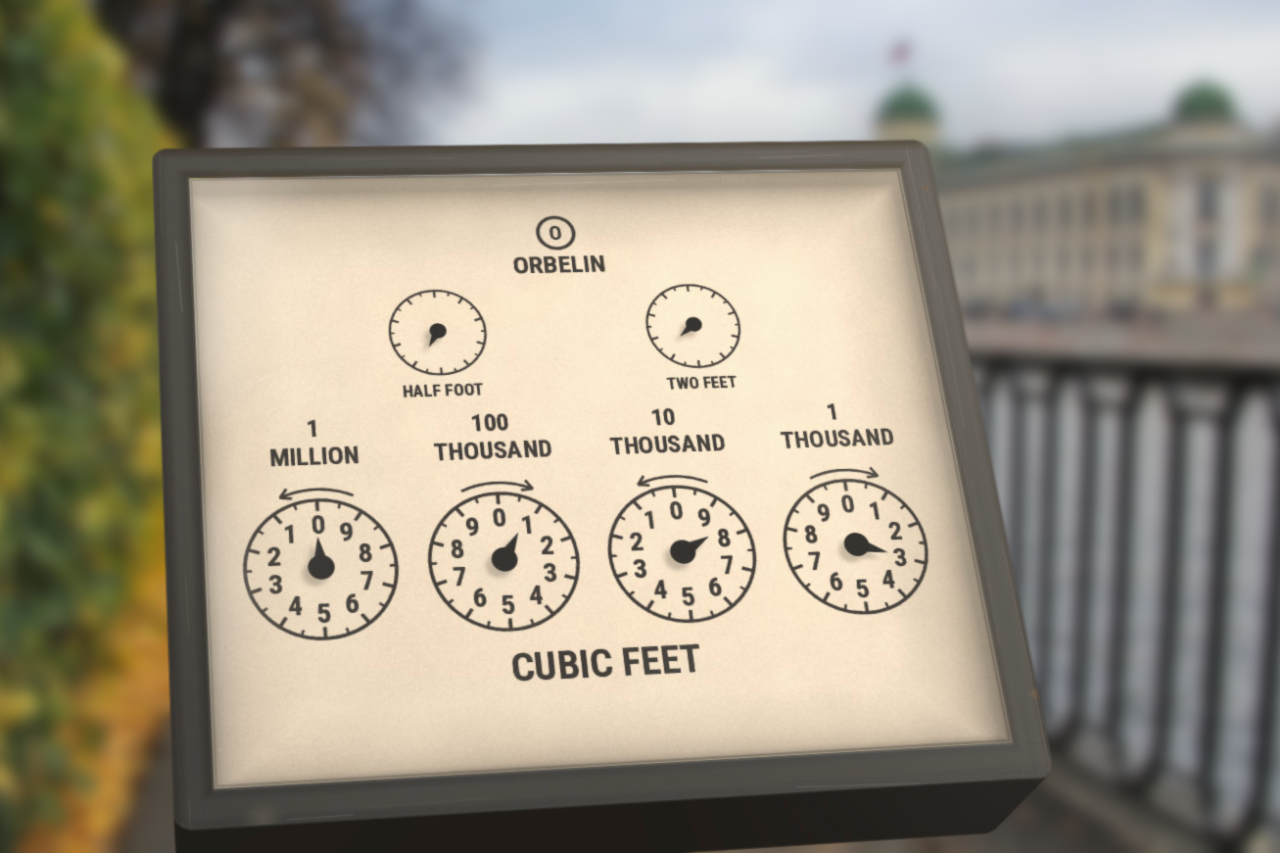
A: 8300 ft³
